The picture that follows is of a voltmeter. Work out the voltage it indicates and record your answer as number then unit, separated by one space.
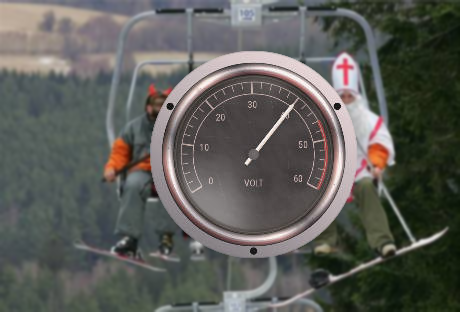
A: 40 V
